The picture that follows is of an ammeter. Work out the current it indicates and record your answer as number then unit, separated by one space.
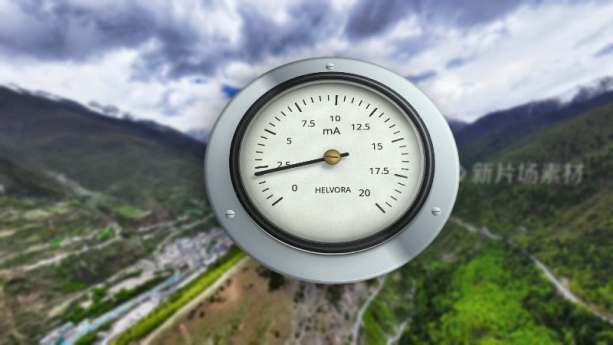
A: 2 mA
